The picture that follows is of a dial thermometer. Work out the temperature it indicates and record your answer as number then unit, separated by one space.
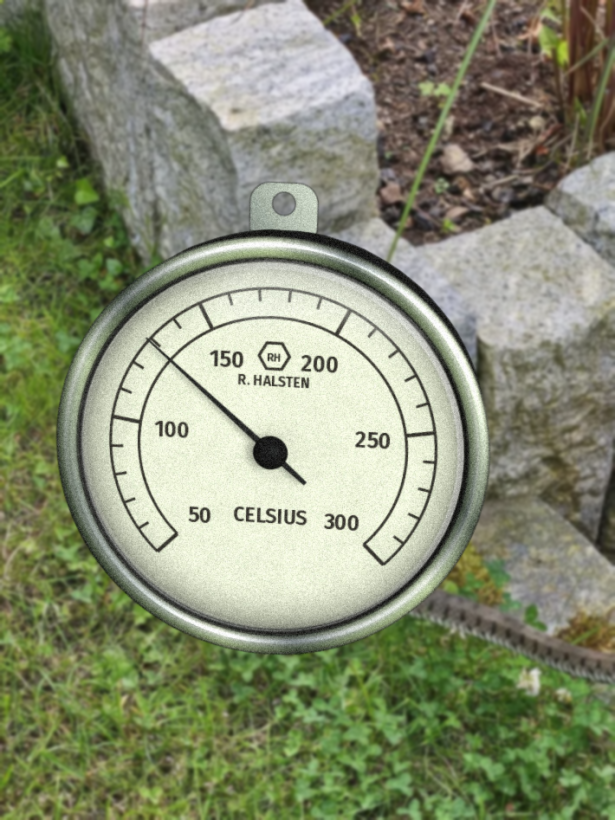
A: 130 °C
